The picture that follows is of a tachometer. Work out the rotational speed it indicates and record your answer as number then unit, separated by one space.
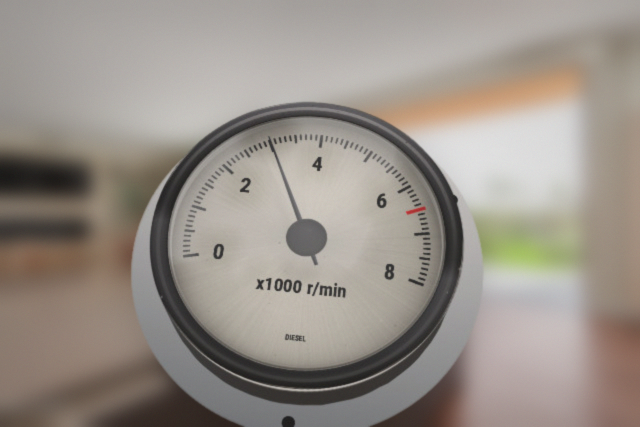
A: 3000 rpm
